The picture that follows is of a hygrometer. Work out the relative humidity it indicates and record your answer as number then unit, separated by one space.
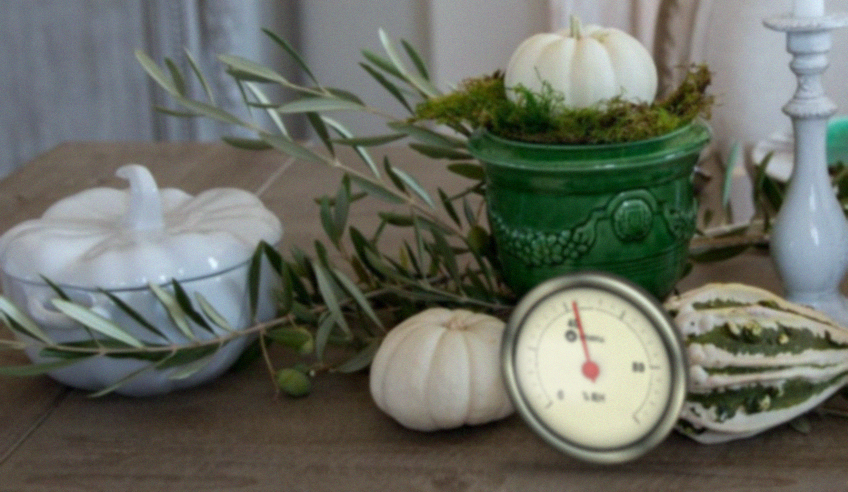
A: 44 %
